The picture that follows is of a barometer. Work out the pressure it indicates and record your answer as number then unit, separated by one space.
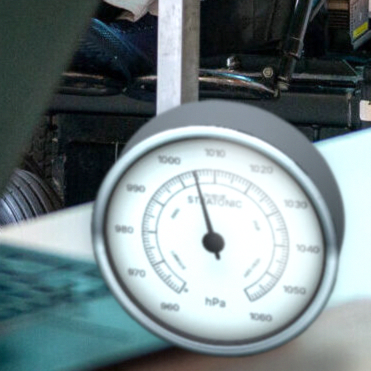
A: 1005 hPa
